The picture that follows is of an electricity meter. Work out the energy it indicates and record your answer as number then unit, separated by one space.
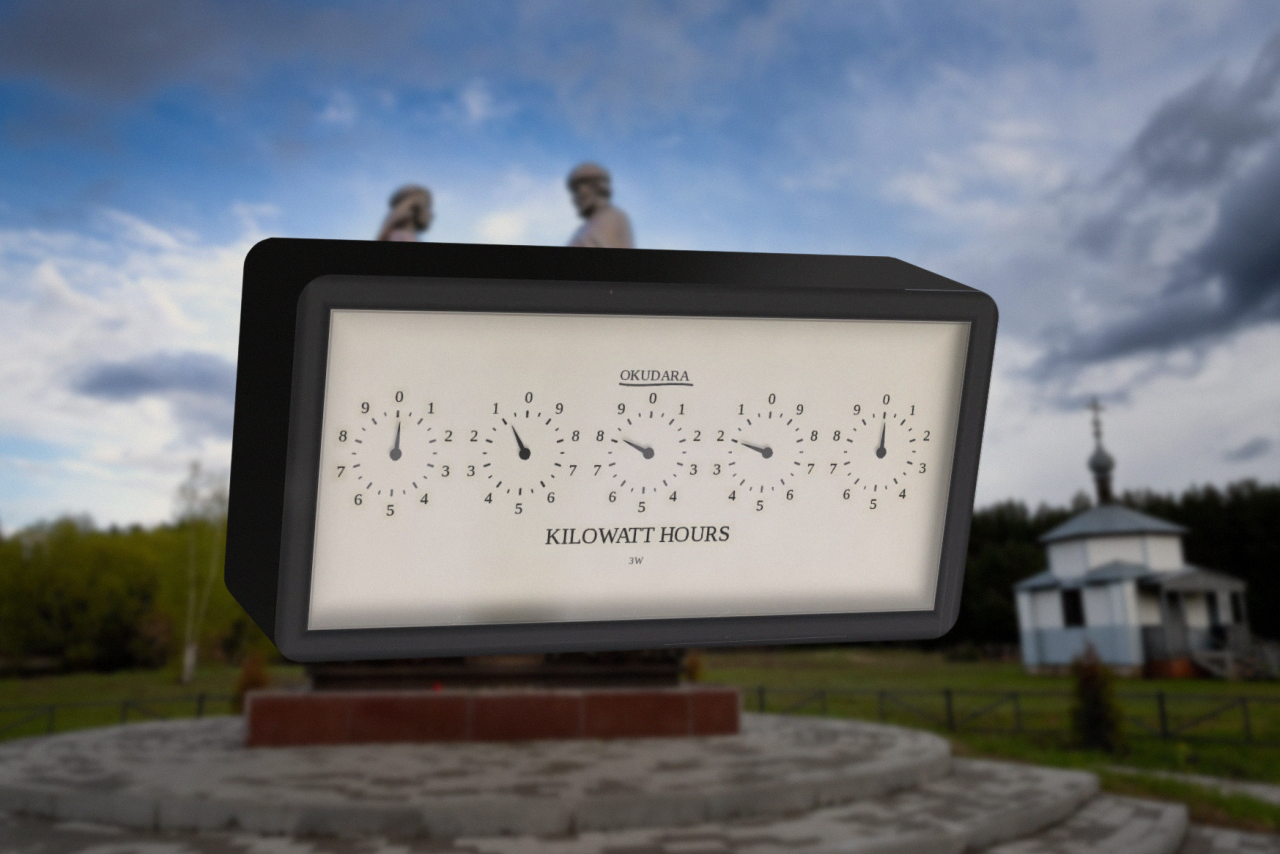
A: 820 kWh
